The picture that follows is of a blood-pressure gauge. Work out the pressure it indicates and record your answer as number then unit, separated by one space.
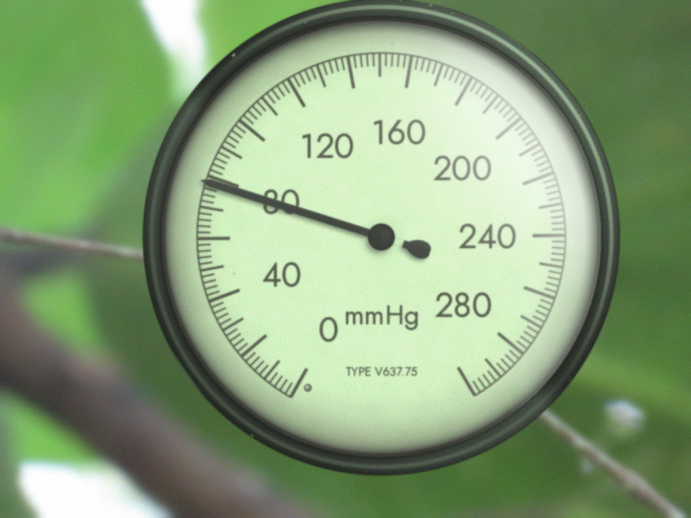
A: 78 mmHg
